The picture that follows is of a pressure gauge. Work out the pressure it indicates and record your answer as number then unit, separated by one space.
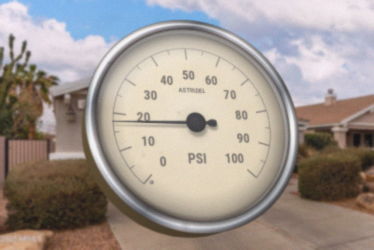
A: 17.5 psi
